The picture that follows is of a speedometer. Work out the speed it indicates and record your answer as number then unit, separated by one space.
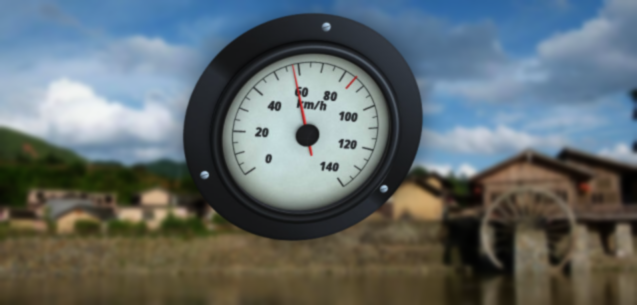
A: 57.5 km/h
